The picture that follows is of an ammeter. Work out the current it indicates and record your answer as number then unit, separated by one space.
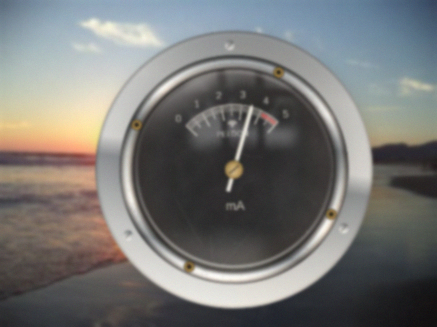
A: 3.5 mA
